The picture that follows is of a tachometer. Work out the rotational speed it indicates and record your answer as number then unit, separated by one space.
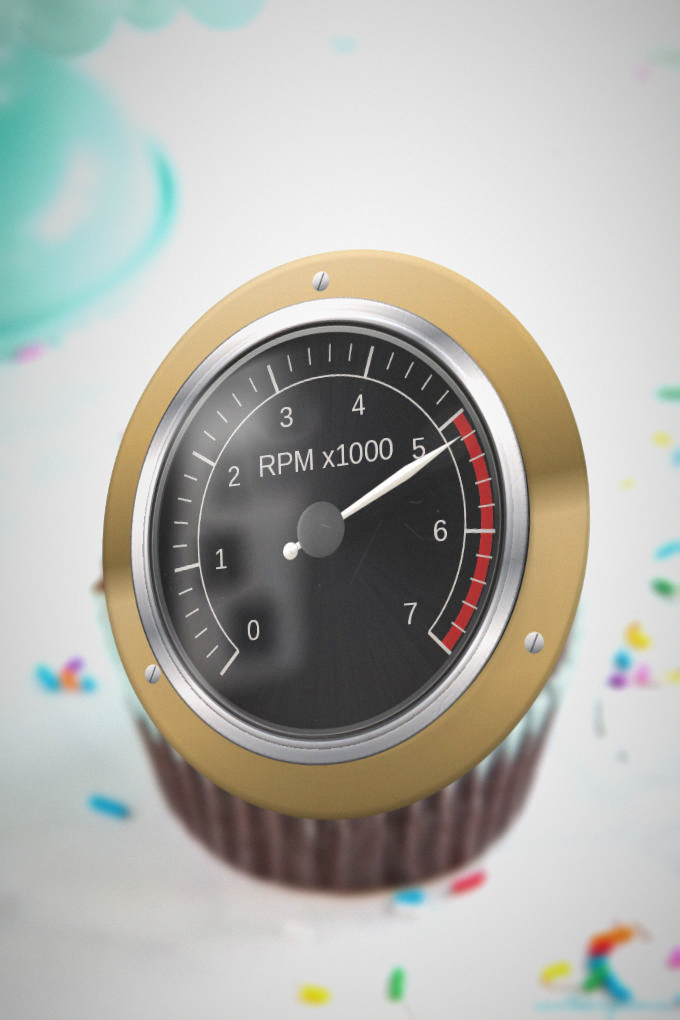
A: 5200 rpm
